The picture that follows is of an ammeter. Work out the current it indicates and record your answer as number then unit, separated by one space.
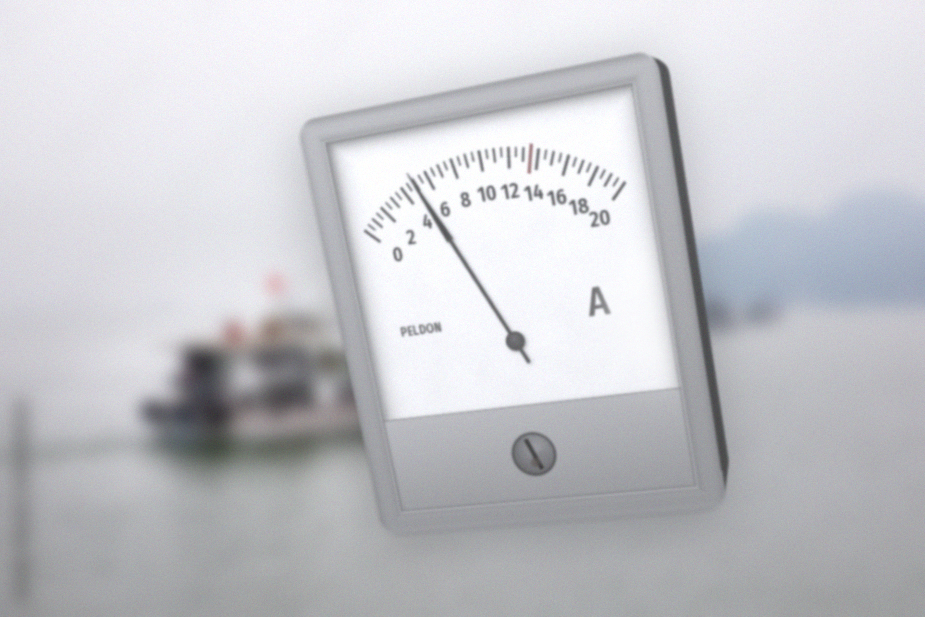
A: 5 A
